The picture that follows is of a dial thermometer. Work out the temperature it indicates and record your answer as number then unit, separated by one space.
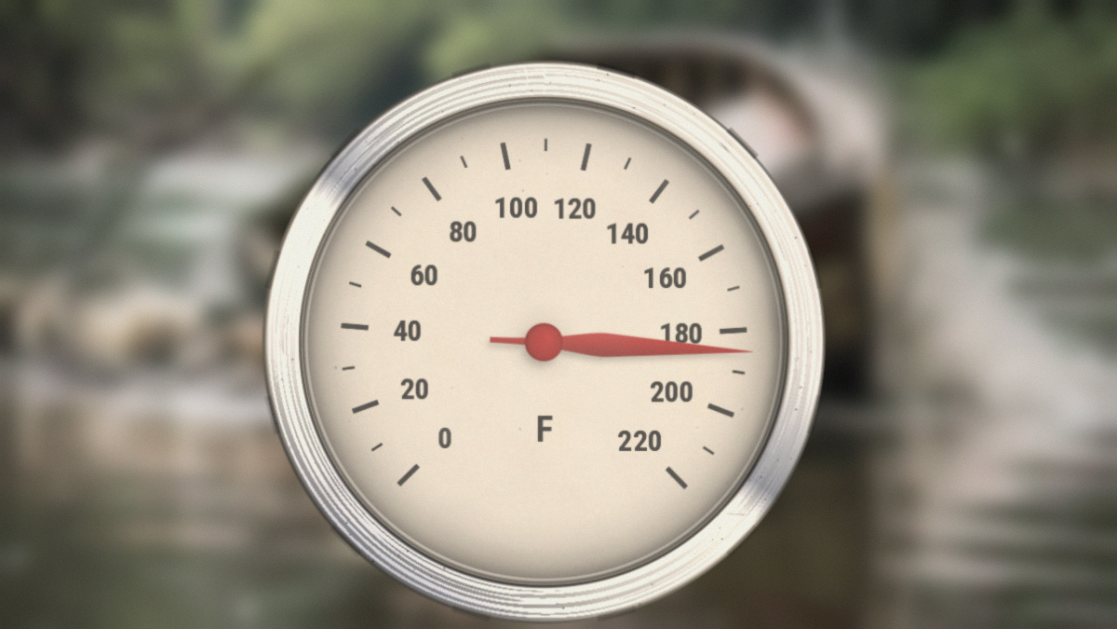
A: 185 °F
